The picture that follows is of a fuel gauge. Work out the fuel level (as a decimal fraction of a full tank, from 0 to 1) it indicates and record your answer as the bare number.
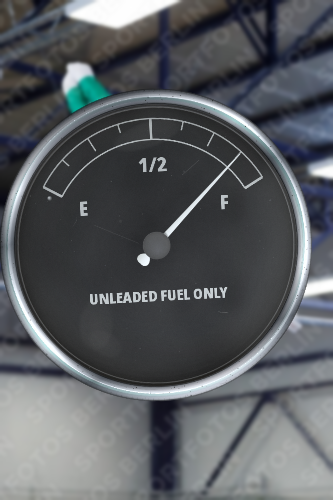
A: 0.875
